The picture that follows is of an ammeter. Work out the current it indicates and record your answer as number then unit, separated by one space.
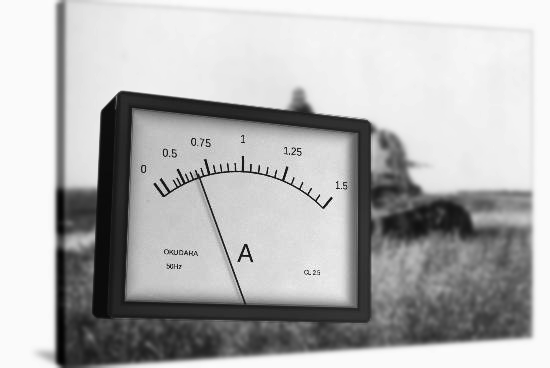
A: 0.65 A
